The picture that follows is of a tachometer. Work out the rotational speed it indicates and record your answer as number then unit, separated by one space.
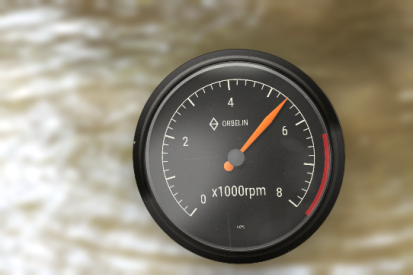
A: 5400 rpm
